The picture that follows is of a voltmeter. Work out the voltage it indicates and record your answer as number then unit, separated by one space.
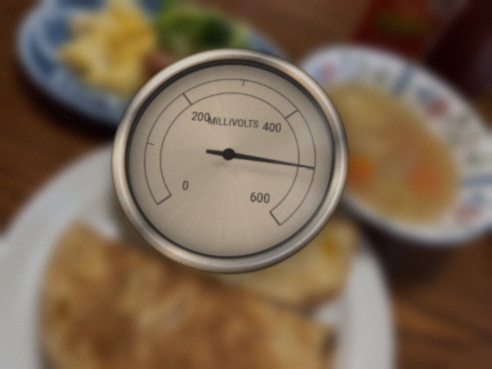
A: 500 mV
